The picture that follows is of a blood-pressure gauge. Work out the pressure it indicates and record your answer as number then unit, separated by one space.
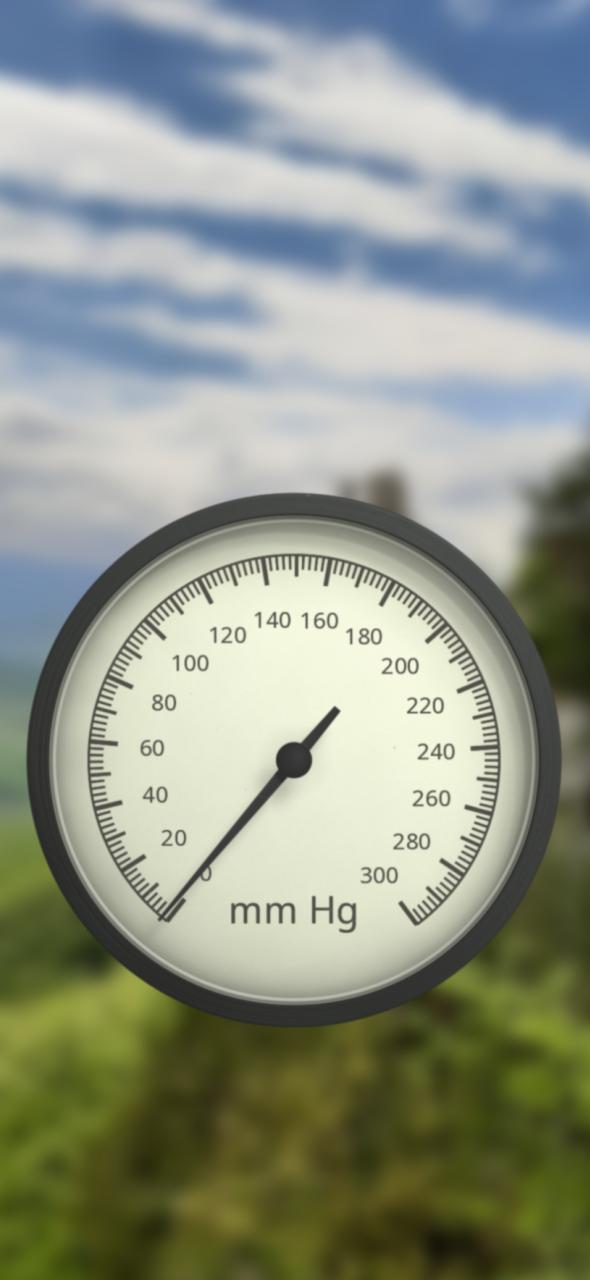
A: 2 mmHg
